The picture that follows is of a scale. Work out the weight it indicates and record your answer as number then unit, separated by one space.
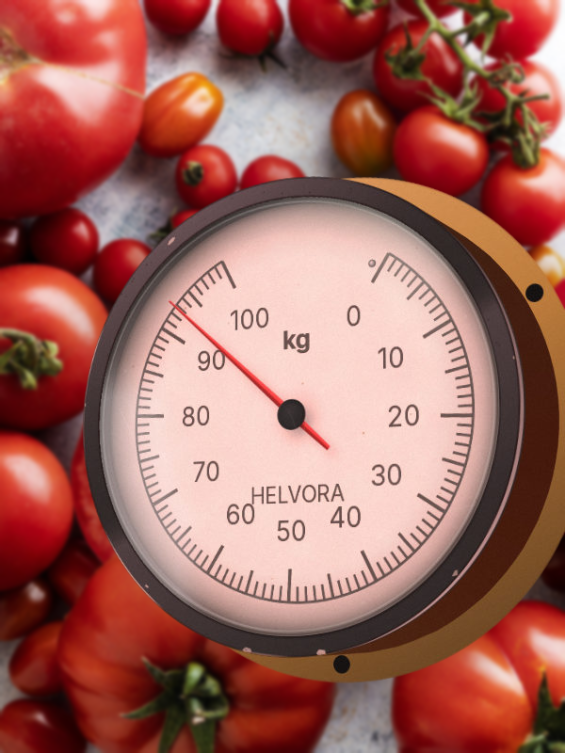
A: 93 kg
